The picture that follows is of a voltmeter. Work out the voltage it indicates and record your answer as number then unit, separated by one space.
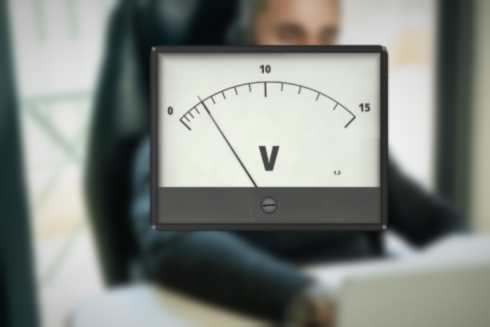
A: 5 V
